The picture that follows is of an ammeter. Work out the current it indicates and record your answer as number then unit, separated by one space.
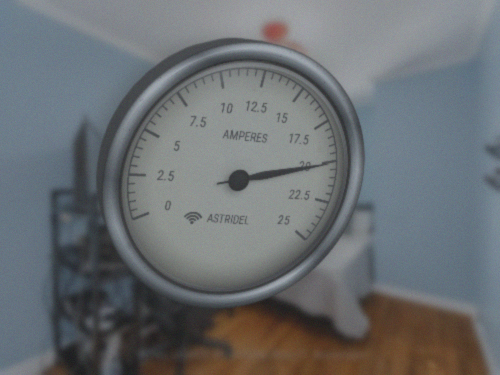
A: 20 A
